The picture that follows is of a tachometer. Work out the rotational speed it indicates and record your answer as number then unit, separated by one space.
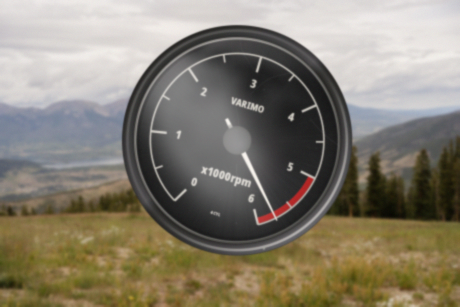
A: 5750 rpm
